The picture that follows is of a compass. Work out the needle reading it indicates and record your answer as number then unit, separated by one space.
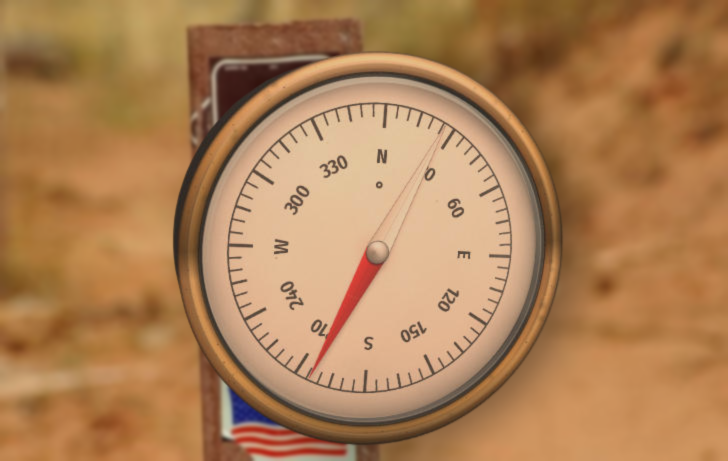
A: 205 °
